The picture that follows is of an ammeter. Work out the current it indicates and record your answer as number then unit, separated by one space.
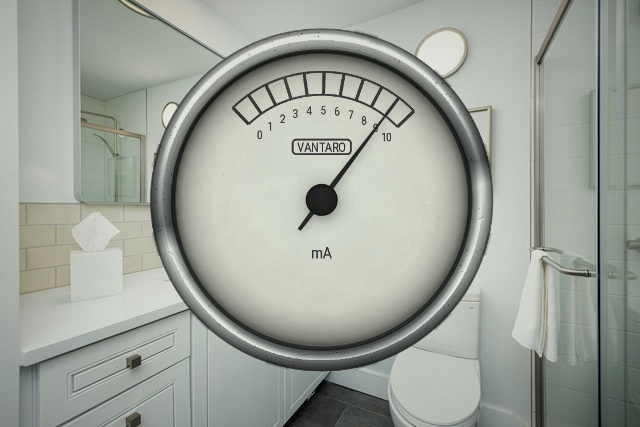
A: 9 mA
